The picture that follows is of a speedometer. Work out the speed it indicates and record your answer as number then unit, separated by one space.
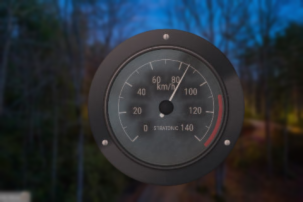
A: 85 km/h
